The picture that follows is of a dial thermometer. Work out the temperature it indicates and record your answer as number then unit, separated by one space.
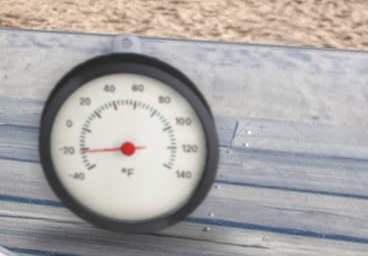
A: -20 °F
